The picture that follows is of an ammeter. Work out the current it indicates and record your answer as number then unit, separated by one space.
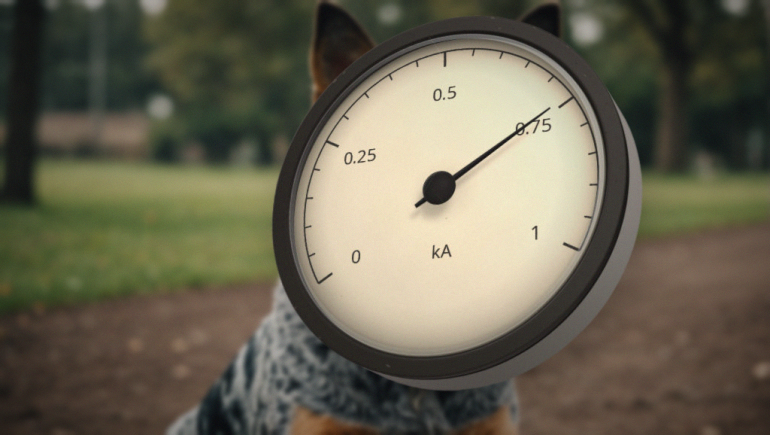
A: 0.75 kA
